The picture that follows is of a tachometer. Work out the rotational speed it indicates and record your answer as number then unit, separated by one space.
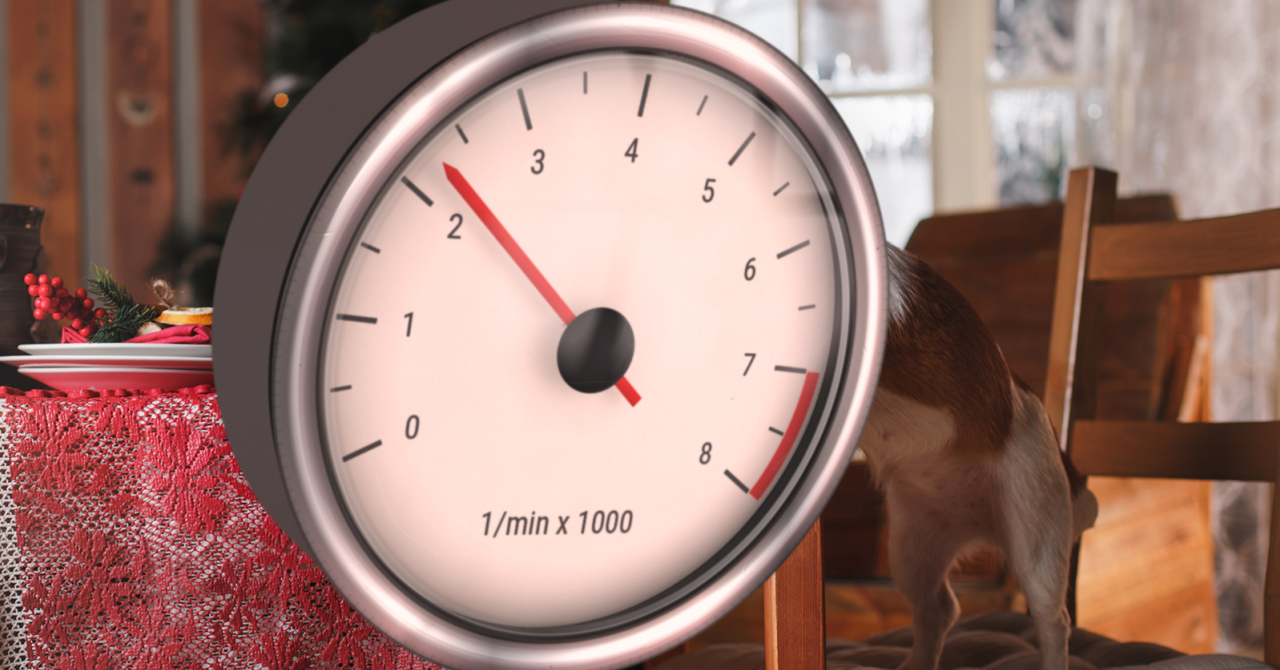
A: 2250 rpm
